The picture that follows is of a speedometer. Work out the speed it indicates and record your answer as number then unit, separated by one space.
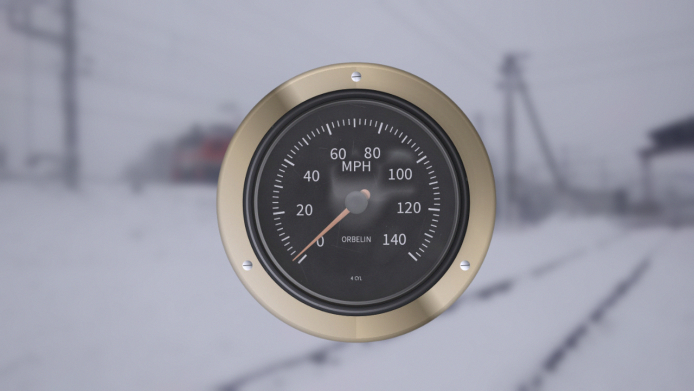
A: 2 mph
